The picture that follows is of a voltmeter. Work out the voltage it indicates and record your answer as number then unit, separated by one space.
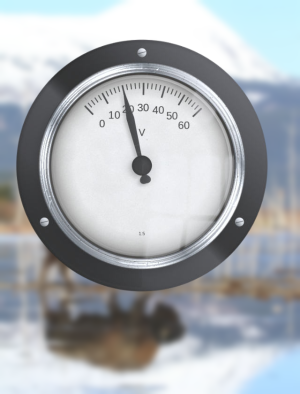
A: 20 V
